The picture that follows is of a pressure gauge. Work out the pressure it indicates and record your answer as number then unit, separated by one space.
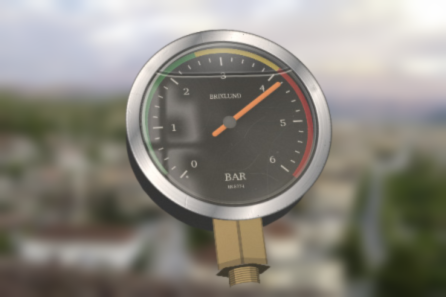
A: 4.2 bar
